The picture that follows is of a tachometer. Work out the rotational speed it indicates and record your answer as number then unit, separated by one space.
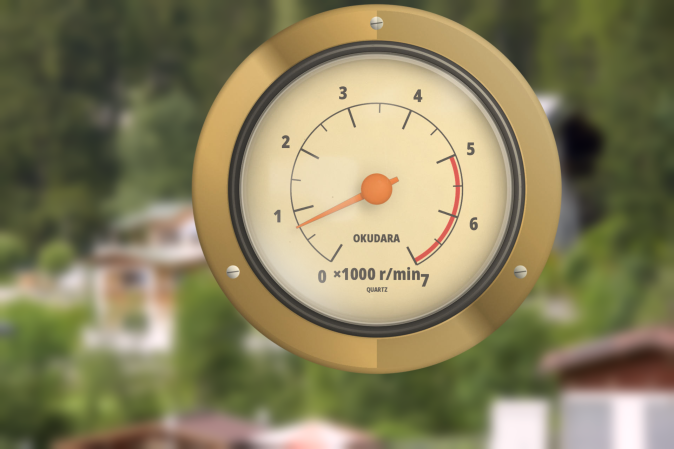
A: 750 rpm
